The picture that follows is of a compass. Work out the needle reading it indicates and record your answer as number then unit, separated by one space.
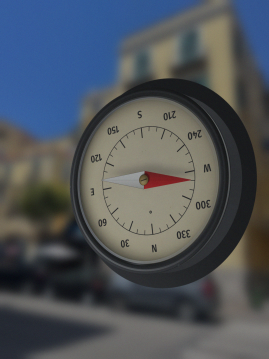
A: 280 °
